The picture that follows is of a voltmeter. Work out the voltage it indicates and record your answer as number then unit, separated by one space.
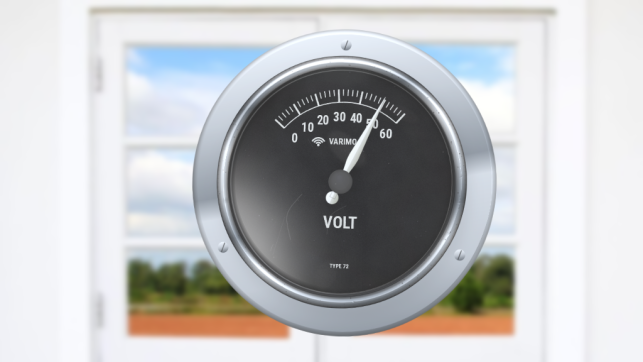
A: 50 V
